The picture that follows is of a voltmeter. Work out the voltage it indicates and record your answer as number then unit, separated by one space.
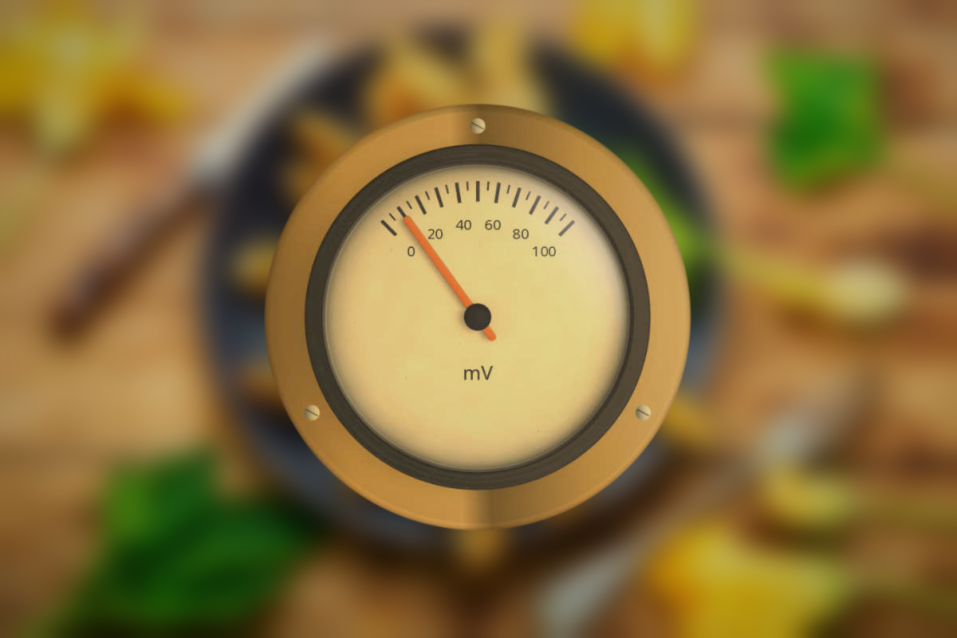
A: 10 mV
